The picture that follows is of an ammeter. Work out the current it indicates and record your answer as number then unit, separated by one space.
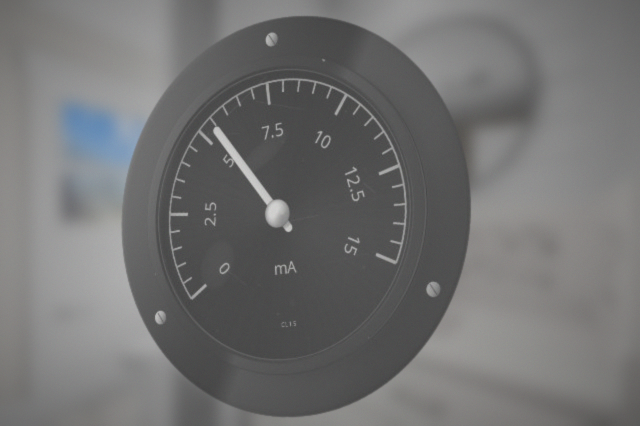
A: 5.5 mA
